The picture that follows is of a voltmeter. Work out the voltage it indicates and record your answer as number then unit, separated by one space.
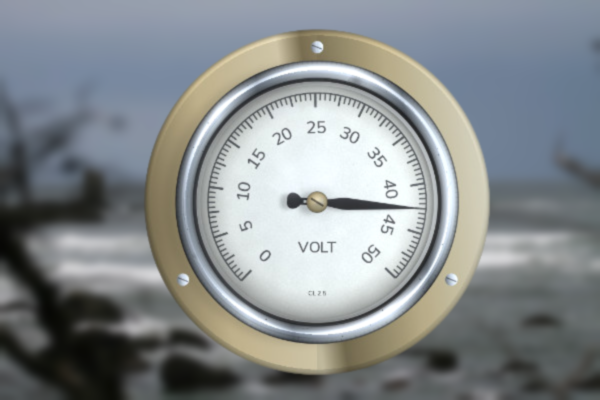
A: 42.5 V
